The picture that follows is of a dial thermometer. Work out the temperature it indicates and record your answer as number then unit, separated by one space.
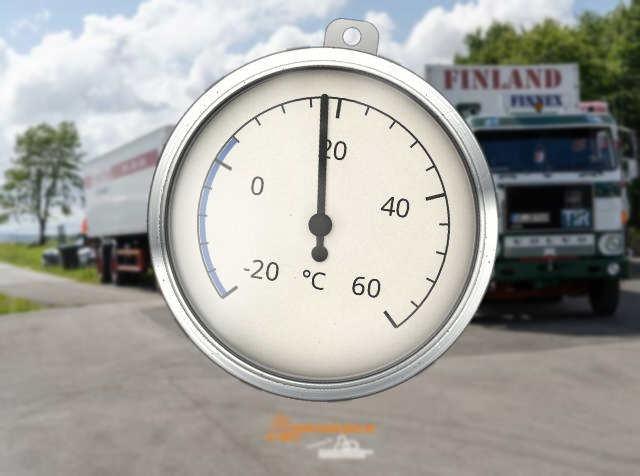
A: 18 °C
